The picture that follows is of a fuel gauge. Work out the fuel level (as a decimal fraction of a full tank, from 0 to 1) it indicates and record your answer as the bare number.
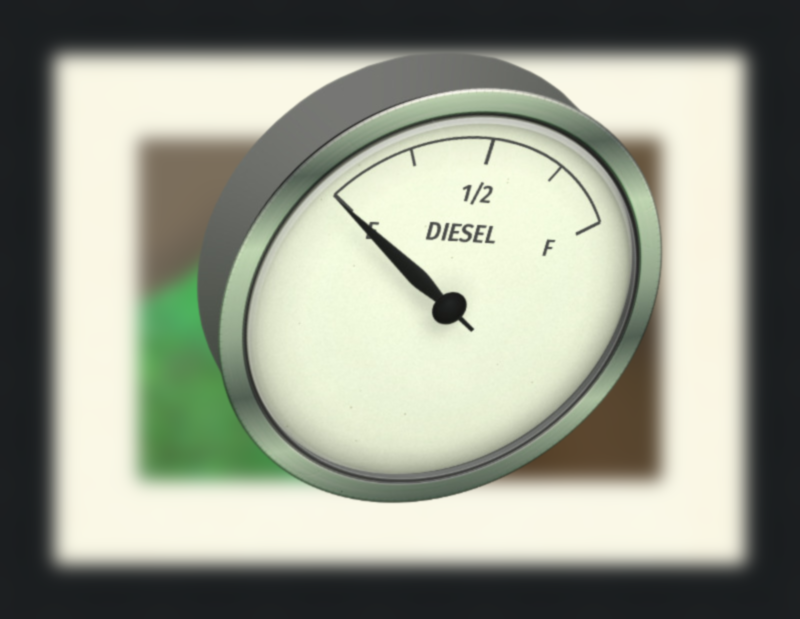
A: 0
